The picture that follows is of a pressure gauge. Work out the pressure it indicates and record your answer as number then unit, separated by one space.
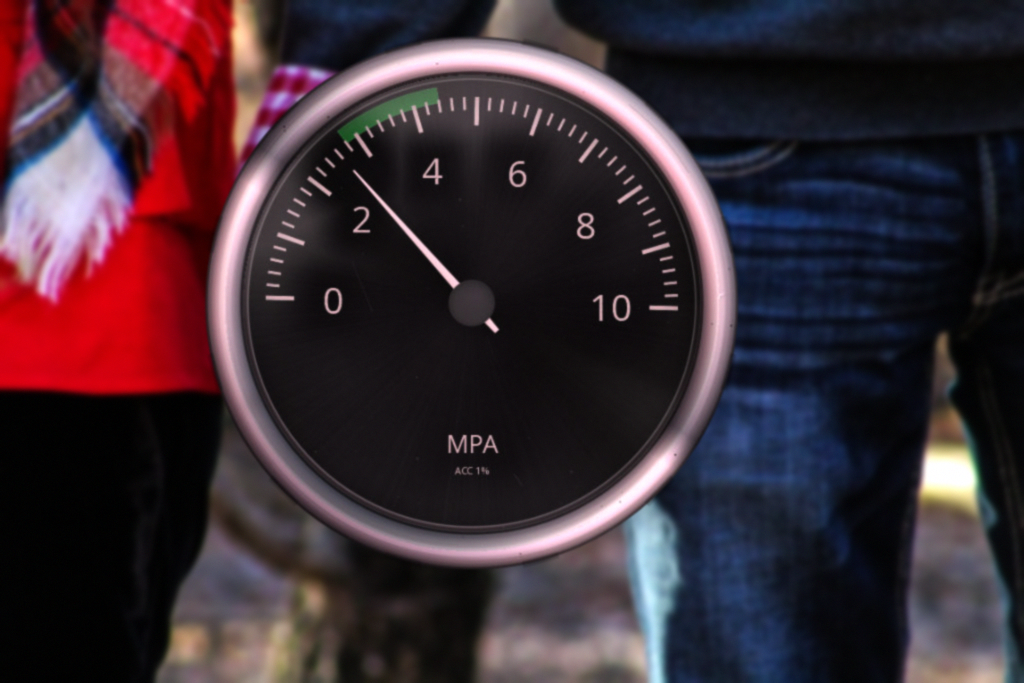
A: 2.6 MPa
